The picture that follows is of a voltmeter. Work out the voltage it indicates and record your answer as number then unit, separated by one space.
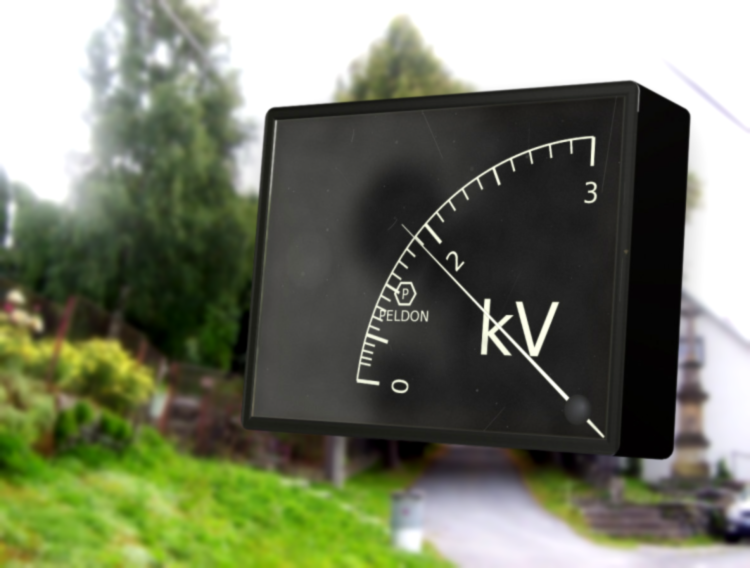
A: 1.9 kV
